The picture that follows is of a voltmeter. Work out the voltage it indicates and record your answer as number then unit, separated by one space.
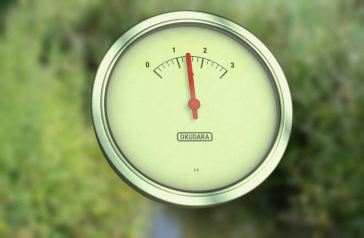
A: 1.4 V
